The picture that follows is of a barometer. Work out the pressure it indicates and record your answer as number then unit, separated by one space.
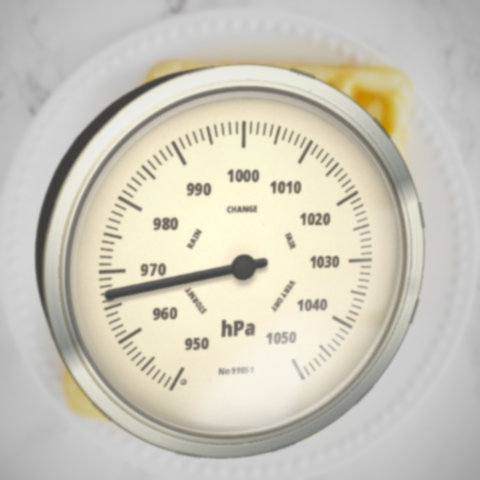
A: 967 hPa
